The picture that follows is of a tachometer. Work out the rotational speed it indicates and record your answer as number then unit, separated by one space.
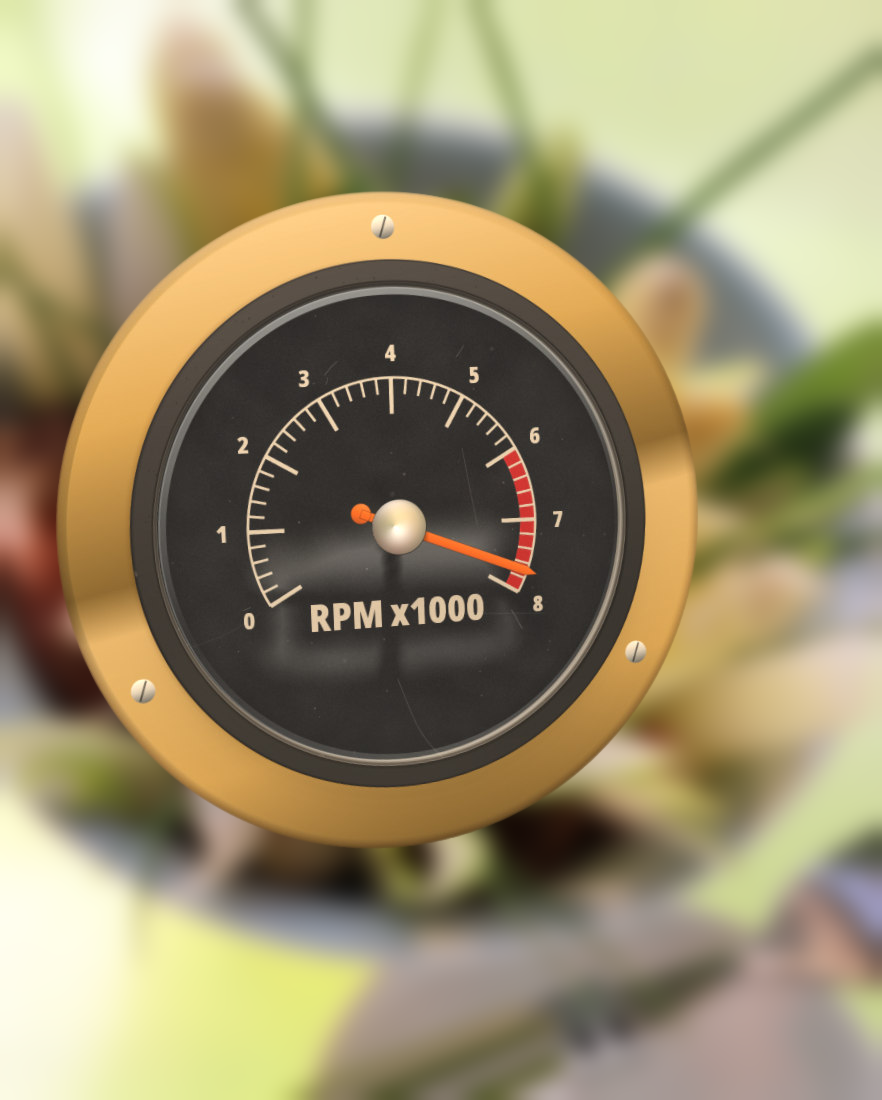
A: 7700 rpm
